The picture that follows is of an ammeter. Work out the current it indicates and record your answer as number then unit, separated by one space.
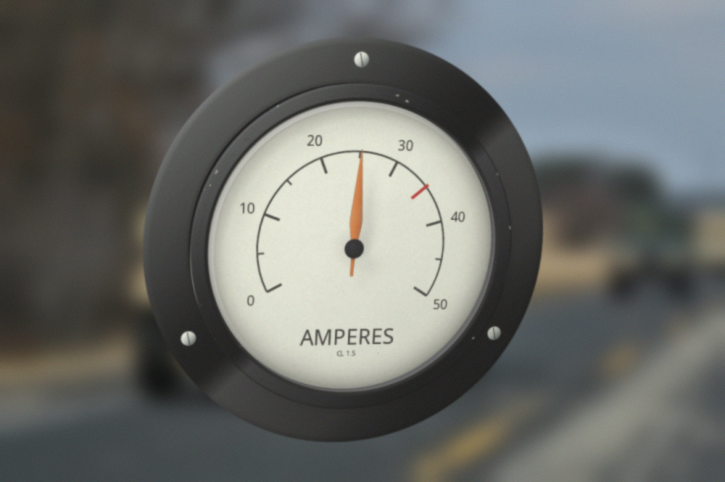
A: 25 A
